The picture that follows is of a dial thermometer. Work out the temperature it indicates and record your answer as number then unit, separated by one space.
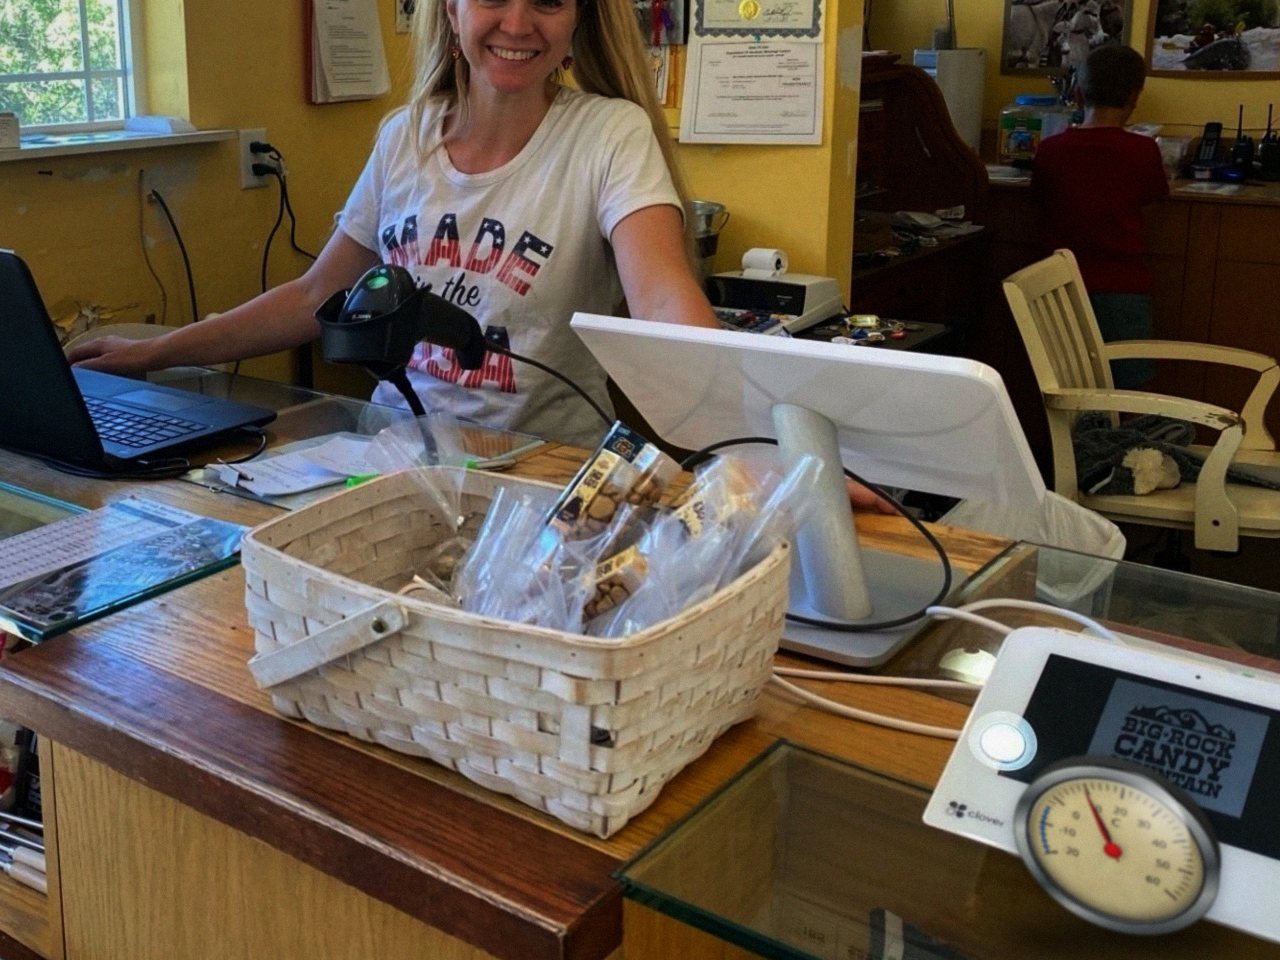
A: 10 °C
